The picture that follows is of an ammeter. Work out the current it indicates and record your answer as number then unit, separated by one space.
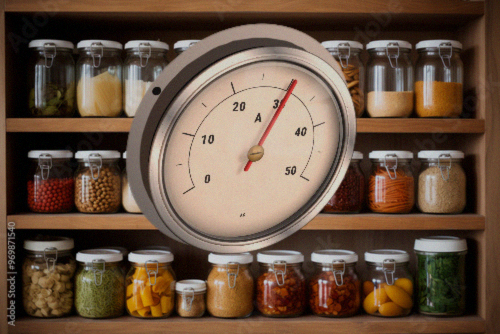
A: 30 A
